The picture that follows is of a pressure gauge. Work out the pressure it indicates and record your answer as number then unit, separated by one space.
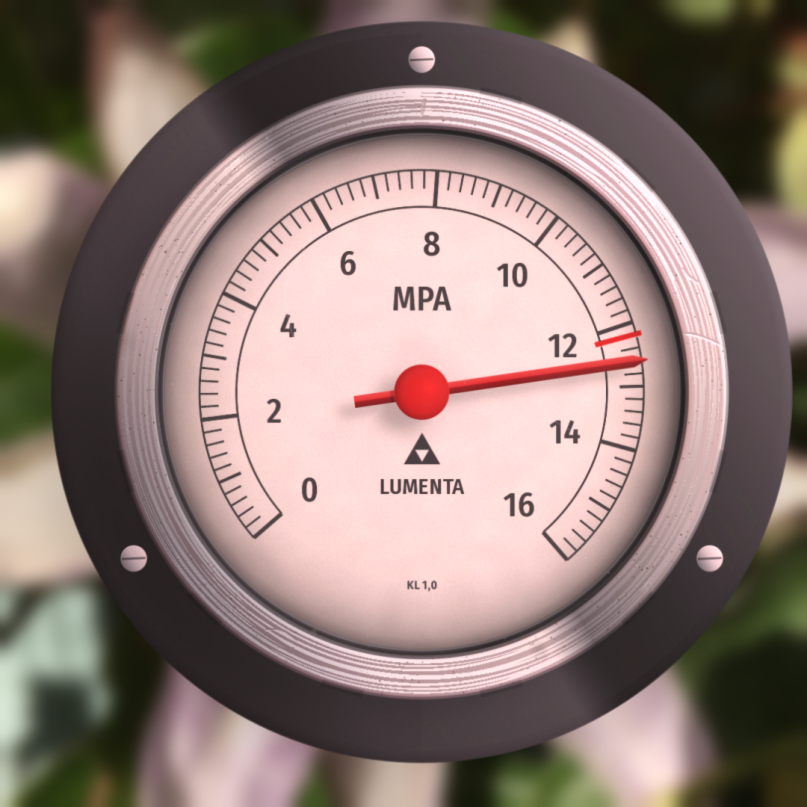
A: 12.6 MPa
